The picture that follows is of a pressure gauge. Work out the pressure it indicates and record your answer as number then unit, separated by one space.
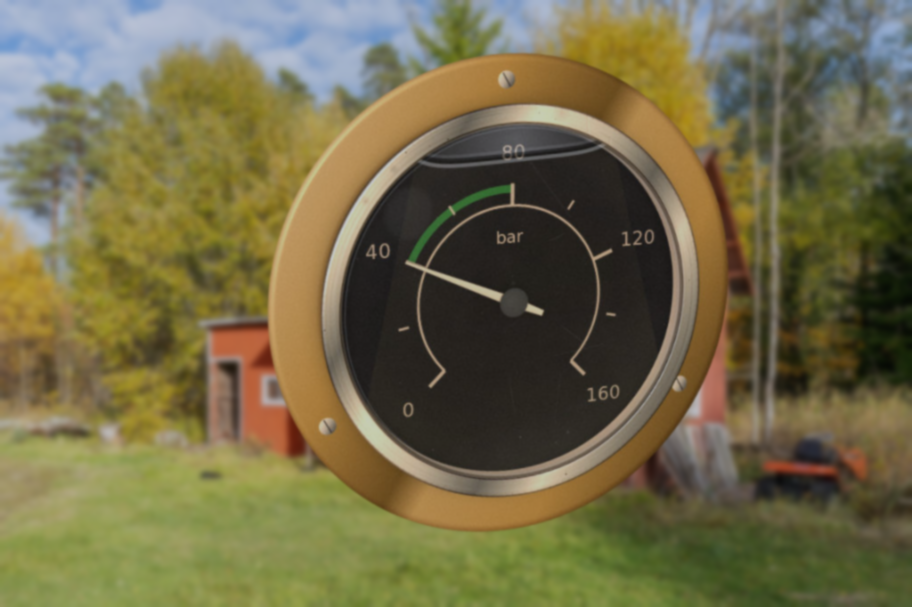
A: 40 bar
